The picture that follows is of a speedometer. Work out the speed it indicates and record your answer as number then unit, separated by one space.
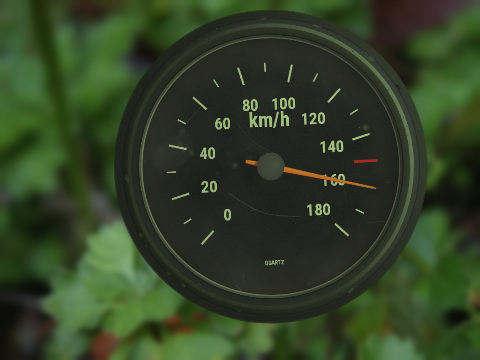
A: 160 km/h
